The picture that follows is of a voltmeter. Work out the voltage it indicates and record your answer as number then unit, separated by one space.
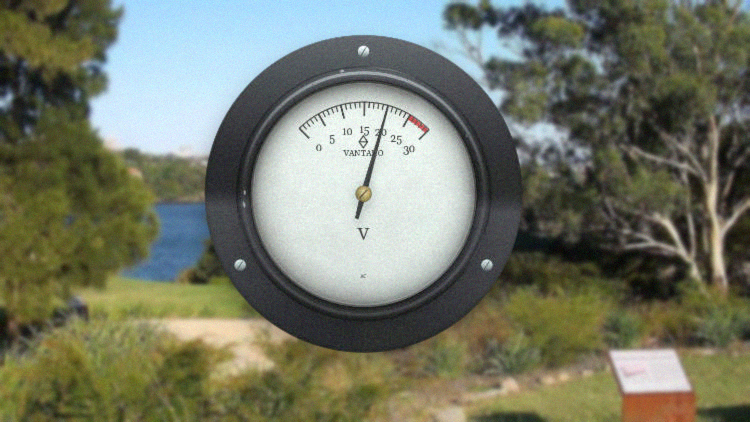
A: 20 V
